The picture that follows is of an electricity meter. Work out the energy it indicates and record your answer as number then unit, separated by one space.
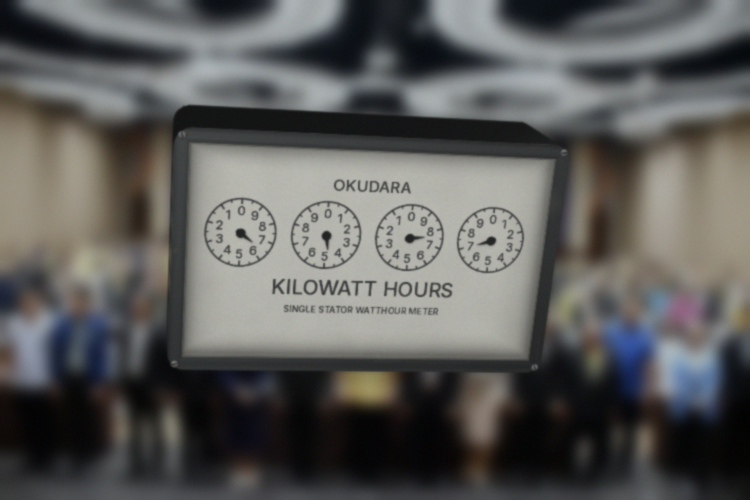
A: 6477 kWh
